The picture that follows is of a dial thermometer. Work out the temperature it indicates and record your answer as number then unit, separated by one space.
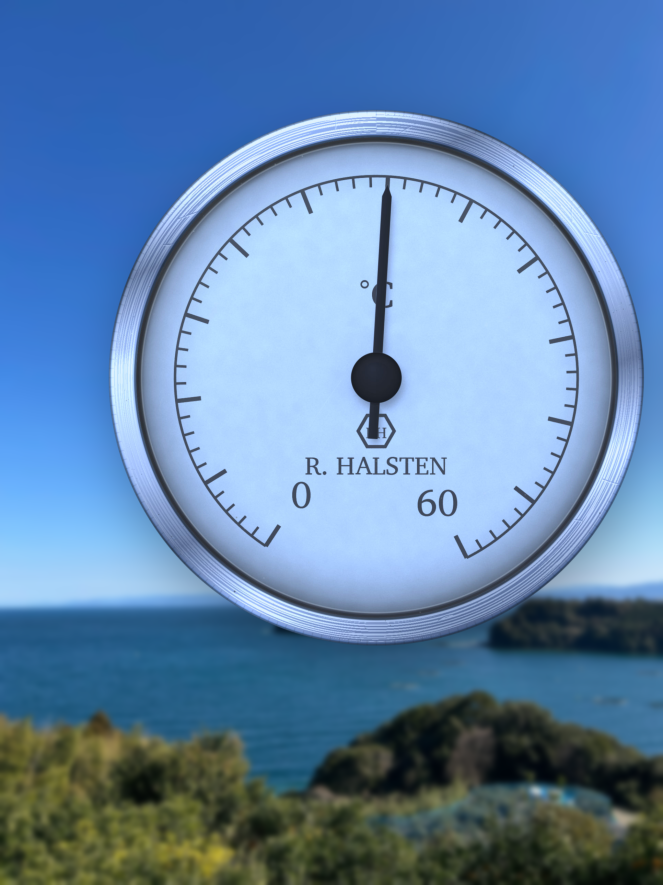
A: 30 °C
